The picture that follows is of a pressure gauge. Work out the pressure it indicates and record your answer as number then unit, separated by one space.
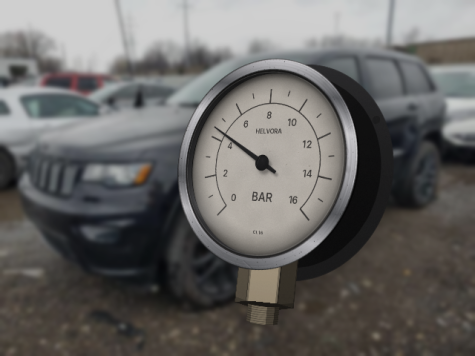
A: 4.5 bar
